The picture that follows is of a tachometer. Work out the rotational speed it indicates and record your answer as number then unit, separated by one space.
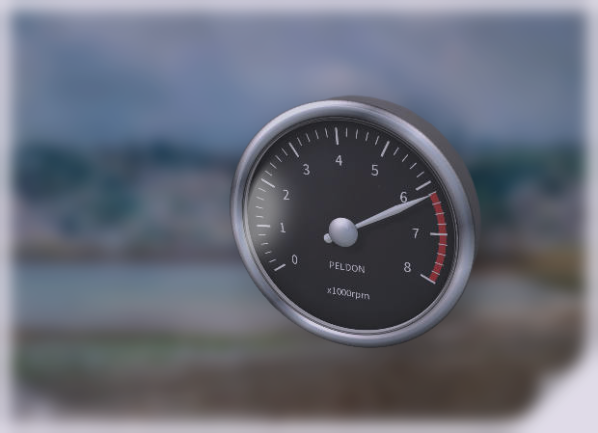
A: 6200 rpm
